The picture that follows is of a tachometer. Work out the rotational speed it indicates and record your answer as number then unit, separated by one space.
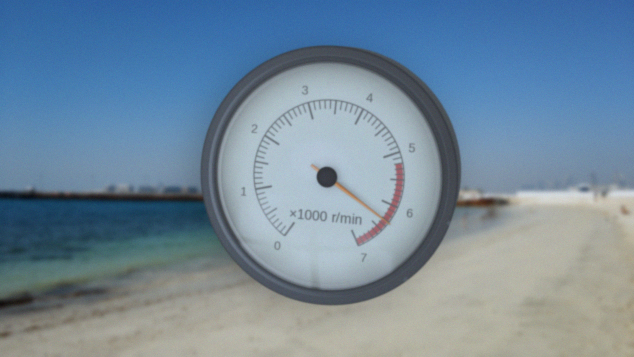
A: 6300 rpm
